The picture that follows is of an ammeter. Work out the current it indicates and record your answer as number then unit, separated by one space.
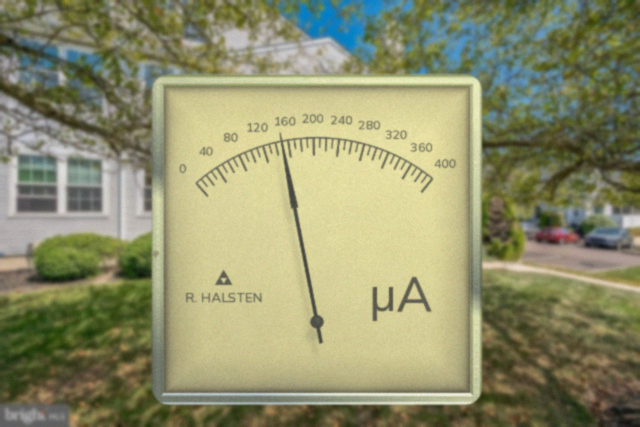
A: 150 µA
